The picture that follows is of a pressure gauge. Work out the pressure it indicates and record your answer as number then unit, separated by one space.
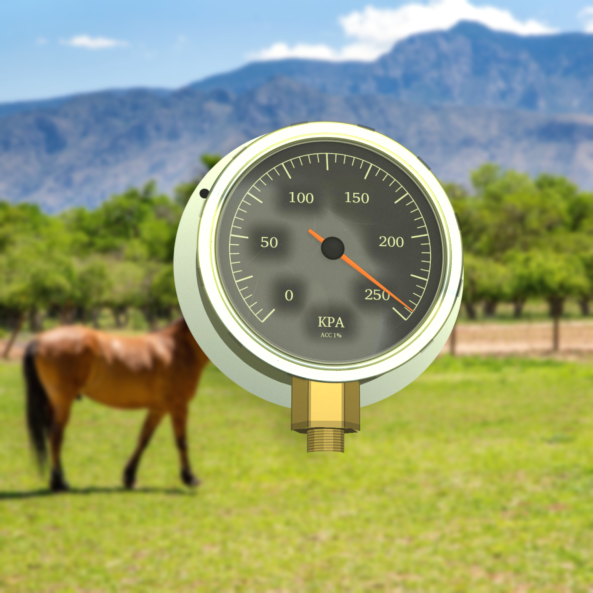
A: 245 kPa
